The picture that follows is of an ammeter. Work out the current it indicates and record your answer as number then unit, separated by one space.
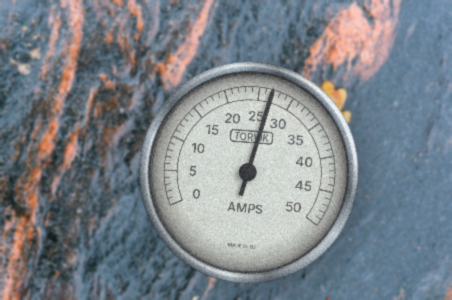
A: 27 A
